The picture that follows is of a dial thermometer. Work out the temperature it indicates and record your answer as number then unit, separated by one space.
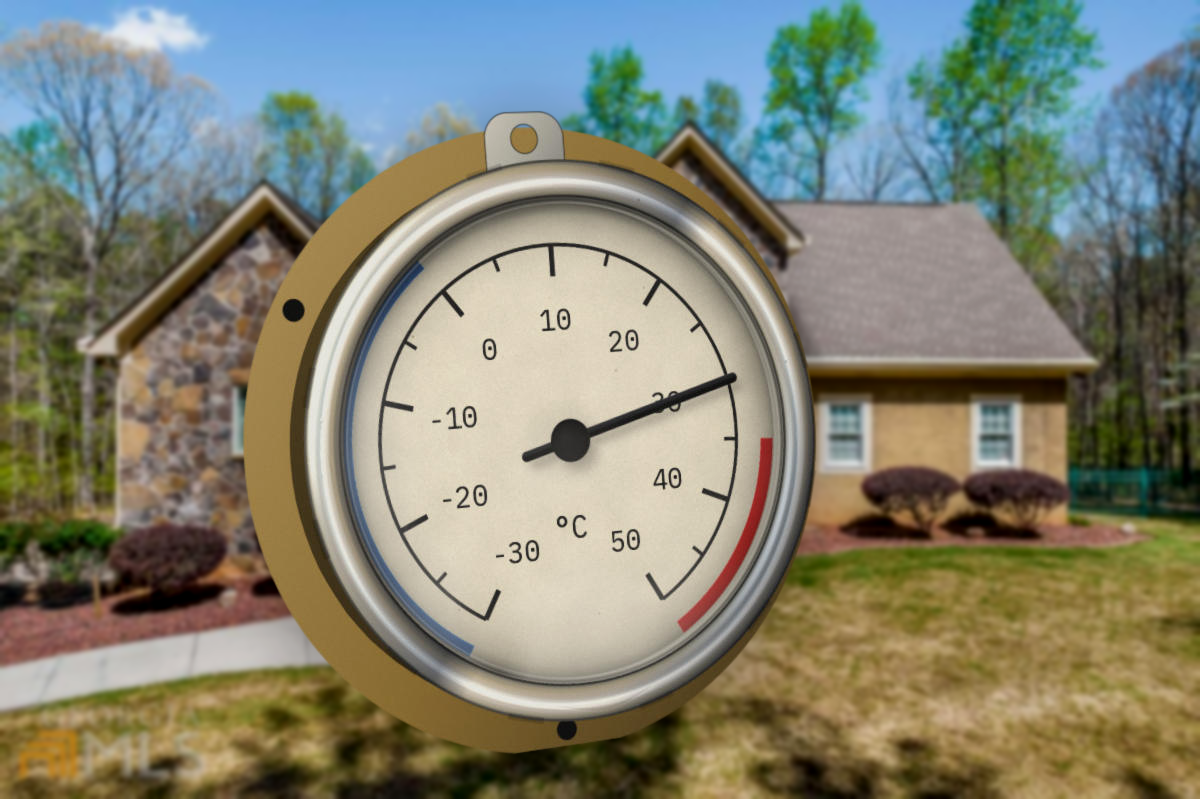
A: 30 °C
